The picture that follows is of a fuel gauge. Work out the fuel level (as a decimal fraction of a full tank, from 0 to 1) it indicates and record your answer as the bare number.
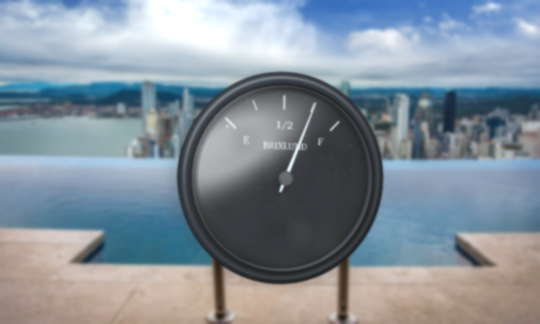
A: 0.75
